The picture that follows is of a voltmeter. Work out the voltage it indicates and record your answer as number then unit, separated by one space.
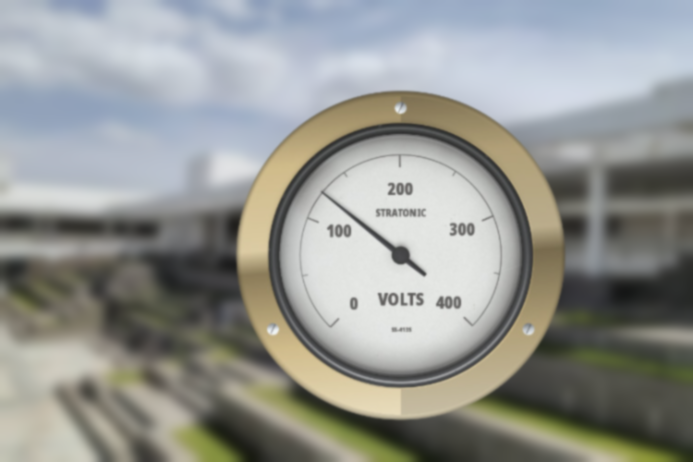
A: 125 V
